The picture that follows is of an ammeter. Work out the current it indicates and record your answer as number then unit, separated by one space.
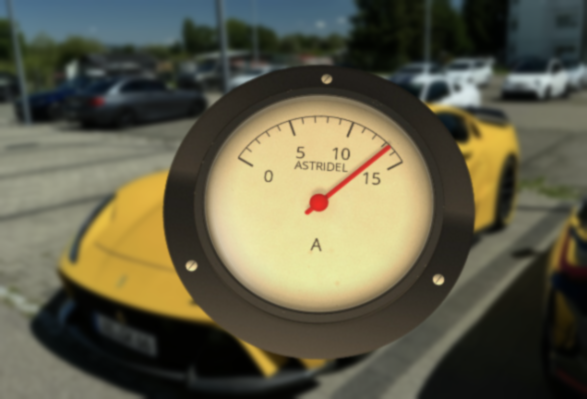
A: 13.5 A
